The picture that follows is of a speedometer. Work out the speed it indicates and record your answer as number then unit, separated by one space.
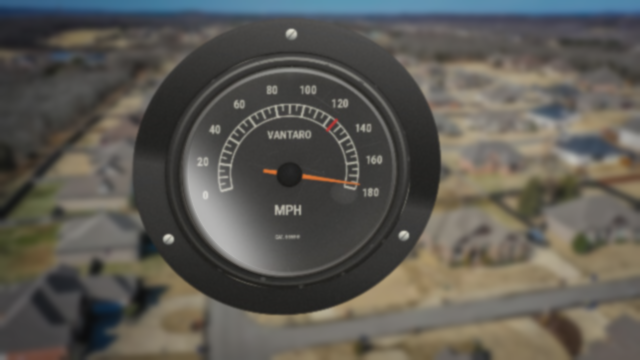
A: 175 mph
